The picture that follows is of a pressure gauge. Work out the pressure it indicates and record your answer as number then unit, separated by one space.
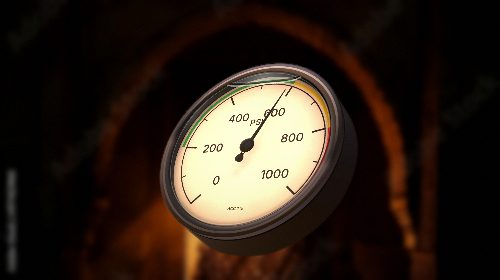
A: 600 psi
